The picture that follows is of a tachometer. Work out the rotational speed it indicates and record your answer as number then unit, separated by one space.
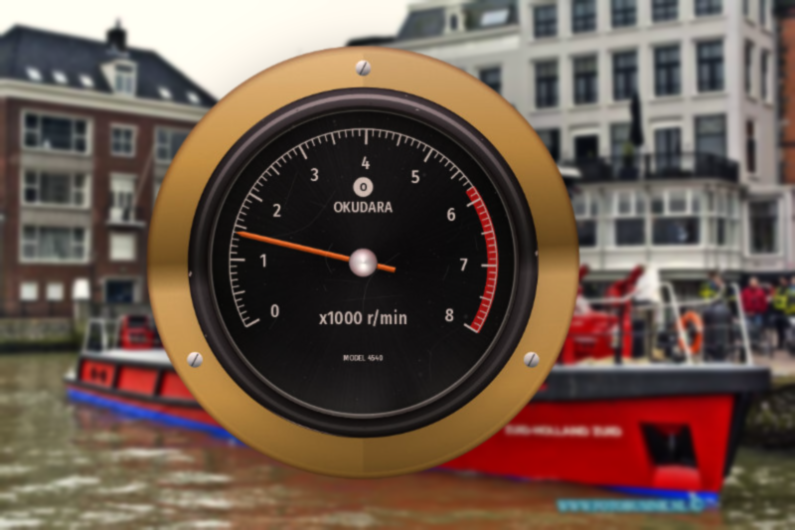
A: 1400 rpm
